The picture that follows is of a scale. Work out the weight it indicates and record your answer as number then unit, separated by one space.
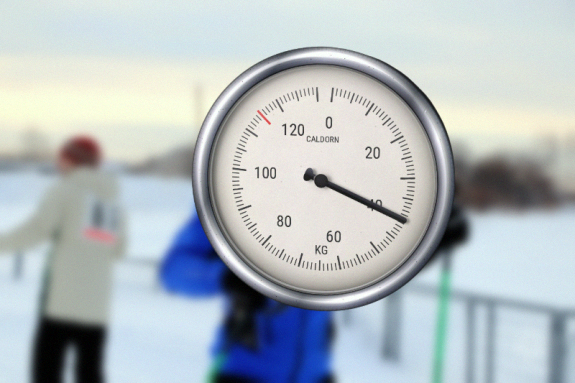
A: 40 kg
